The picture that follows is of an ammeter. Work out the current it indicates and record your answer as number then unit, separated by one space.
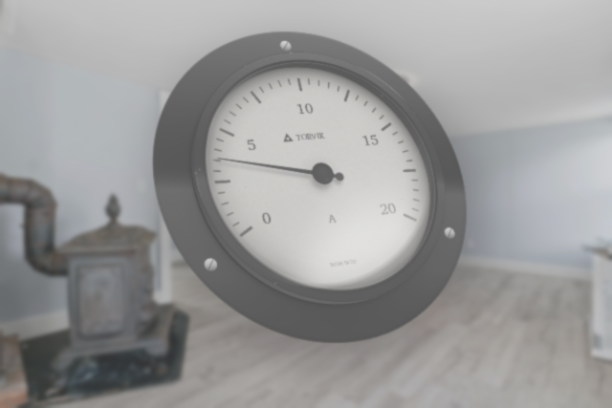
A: 3.5 A
